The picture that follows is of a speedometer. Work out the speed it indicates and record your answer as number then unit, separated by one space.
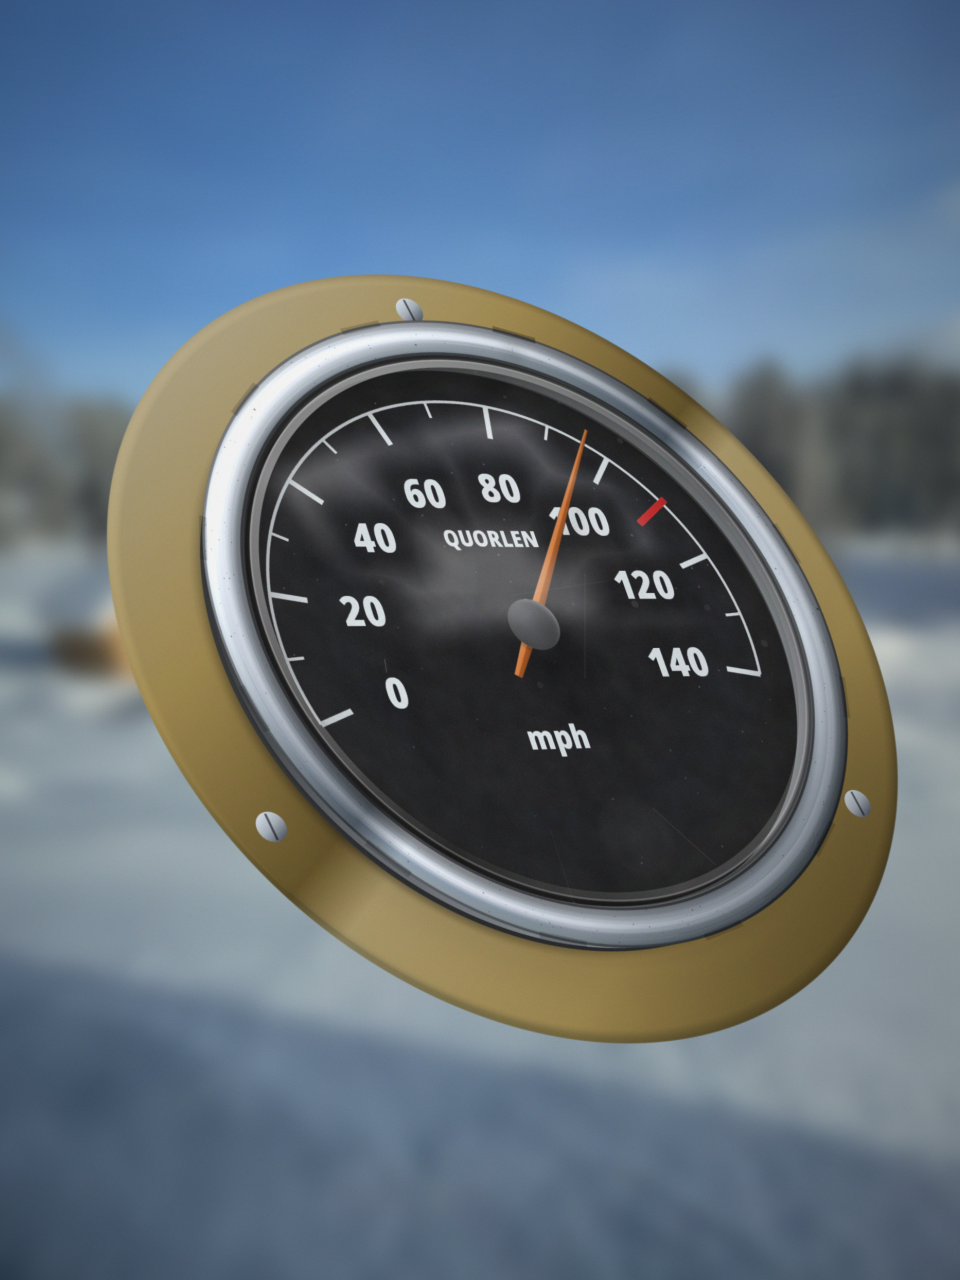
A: 95 mph
